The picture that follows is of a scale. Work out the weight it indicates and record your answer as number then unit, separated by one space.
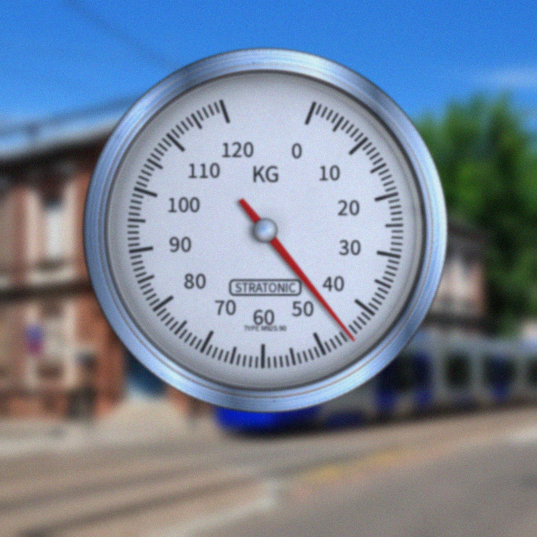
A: 45 kg
